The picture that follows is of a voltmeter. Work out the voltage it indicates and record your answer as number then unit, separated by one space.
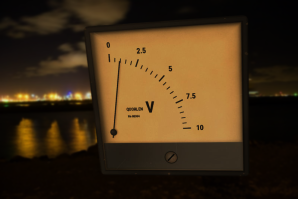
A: 1 V
